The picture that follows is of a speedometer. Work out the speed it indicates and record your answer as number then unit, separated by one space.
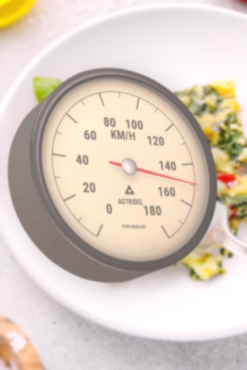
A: 150 km/h
